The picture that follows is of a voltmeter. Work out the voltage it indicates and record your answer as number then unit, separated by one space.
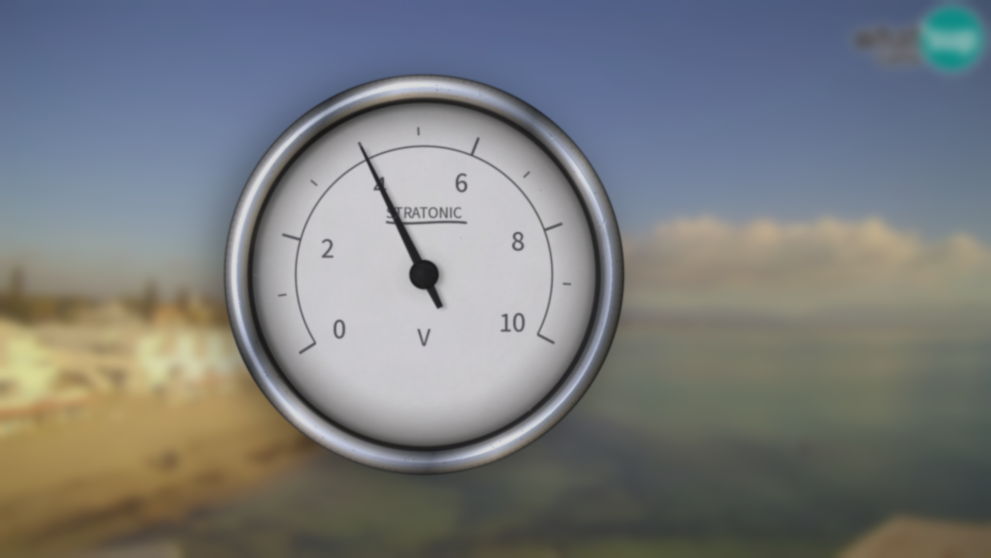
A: 4 V
